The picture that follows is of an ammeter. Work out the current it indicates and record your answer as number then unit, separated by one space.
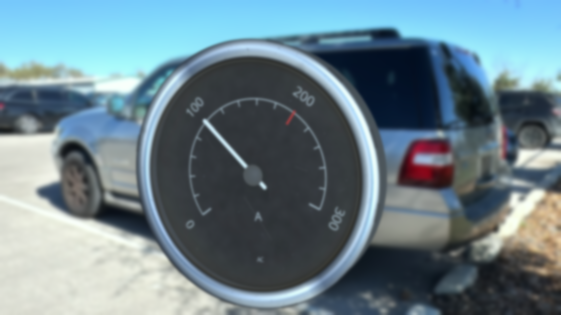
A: 100 A
